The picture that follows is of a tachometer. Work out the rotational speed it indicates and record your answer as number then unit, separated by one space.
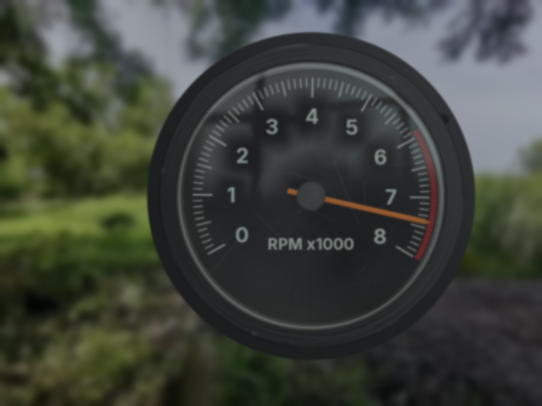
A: 7400 rpm
